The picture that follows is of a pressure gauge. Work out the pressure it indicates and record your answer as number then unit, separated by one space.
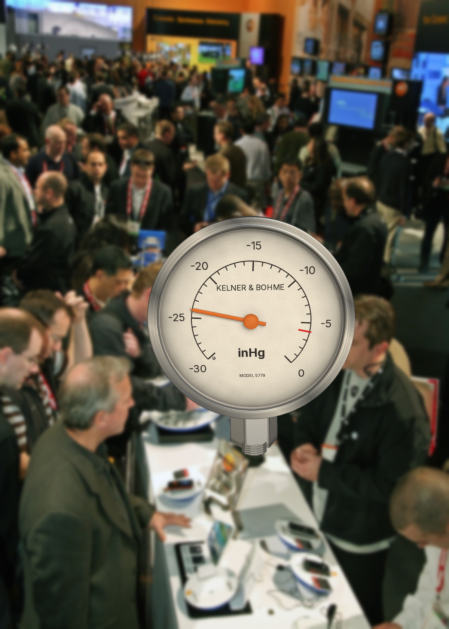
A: -24 inHg
